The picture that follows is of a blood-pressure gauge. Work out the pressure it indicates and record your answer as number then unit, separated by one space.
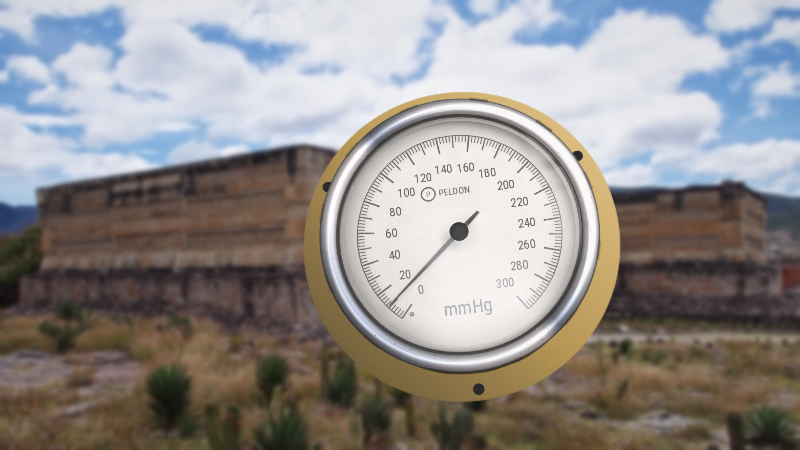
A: 10 mmHg
